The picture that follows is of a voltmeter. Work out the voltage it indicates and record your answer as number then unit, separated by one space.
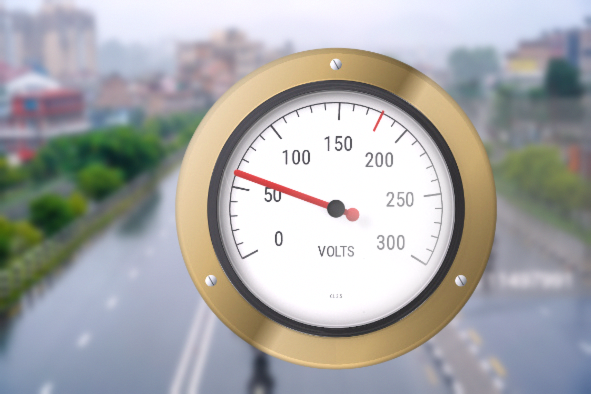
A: 60 V
